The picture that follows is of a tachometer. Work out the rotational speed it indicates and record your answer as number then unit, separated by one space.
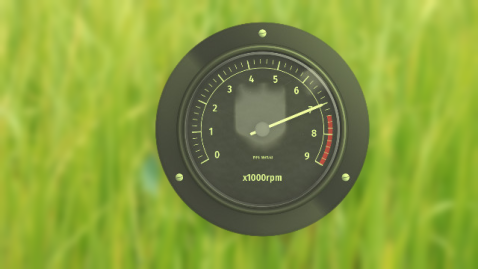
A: 7000 rpm
